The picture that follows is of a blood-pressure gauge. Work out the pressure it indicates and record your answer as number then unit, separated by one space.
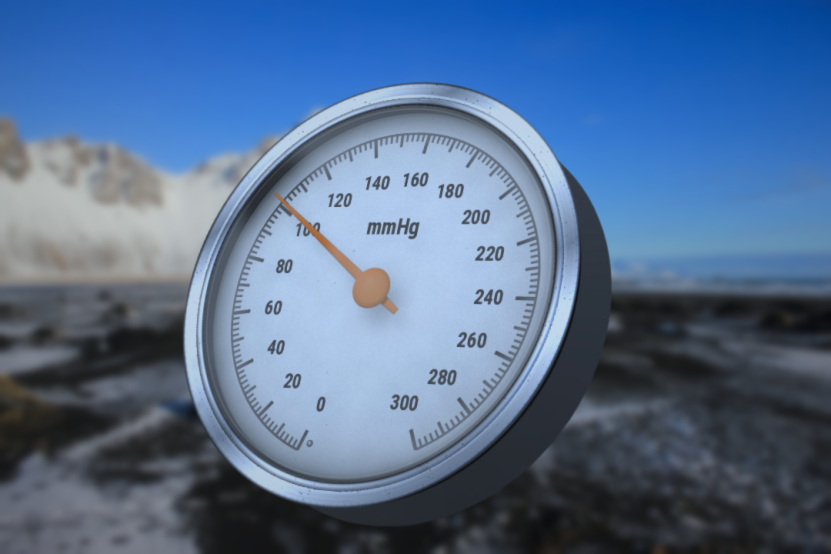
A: 102 mmHg
